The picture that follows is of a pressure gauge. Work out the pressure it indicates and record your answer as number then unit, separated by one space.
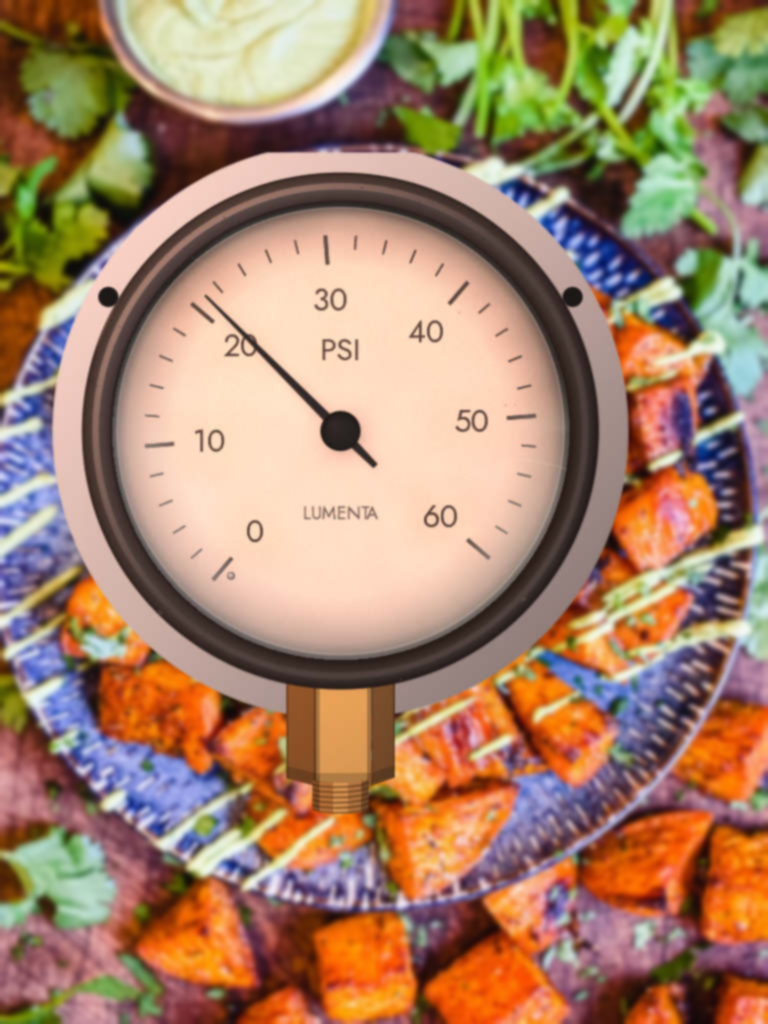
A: 21 psi
